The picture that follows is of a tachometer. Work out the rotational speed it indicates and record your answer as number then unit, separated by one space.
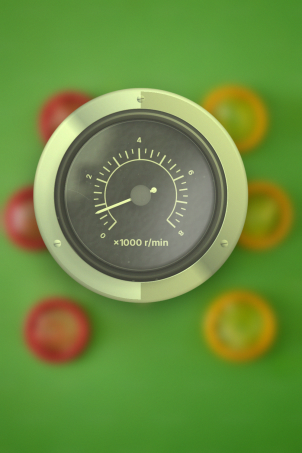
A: 750 rpm
